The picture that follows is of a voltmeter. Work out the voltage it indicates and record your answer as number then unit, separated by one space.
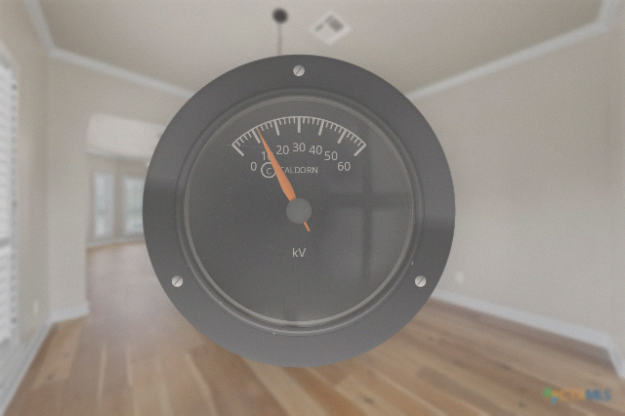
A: 12 kV
